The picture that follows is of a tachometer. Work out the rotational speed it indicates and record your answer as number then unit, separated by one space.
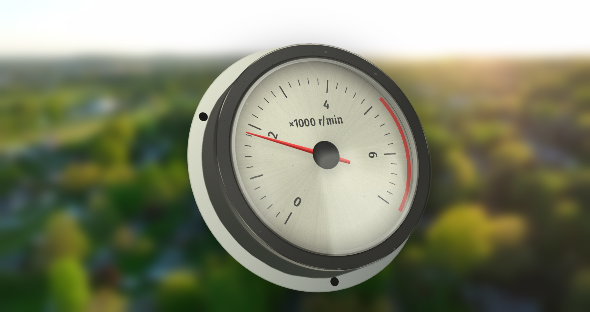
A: 1800 rpm
